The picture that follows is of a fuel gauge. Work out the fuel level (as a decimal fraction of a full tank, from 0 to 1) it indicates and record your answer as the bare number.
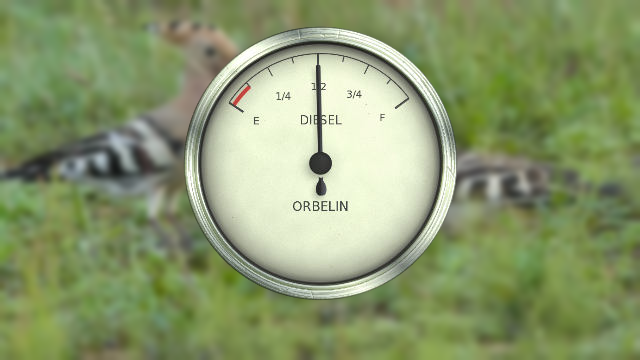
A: 0.5
